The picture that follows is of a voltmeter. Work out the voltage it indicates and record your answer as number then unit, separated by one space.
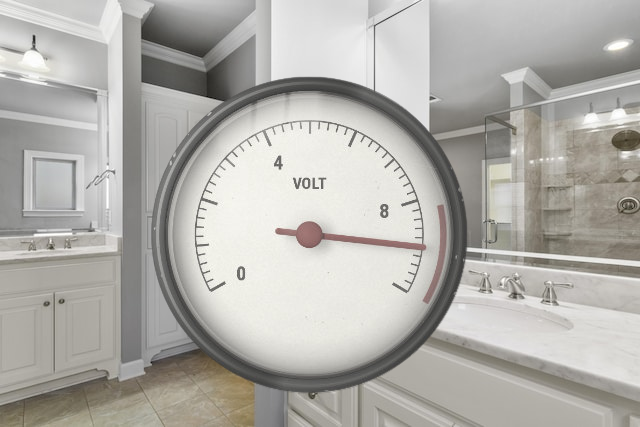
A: 9 V
